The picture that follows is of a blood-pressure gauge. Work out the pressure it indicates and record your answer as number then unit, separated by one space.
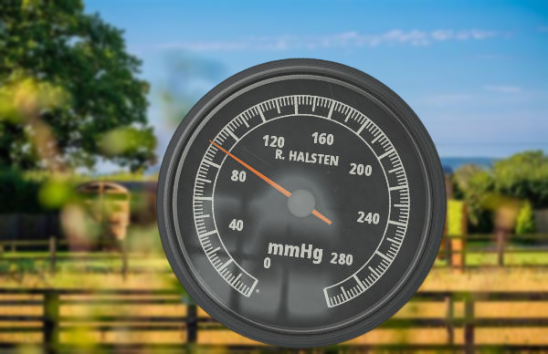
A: 90 mmHg
